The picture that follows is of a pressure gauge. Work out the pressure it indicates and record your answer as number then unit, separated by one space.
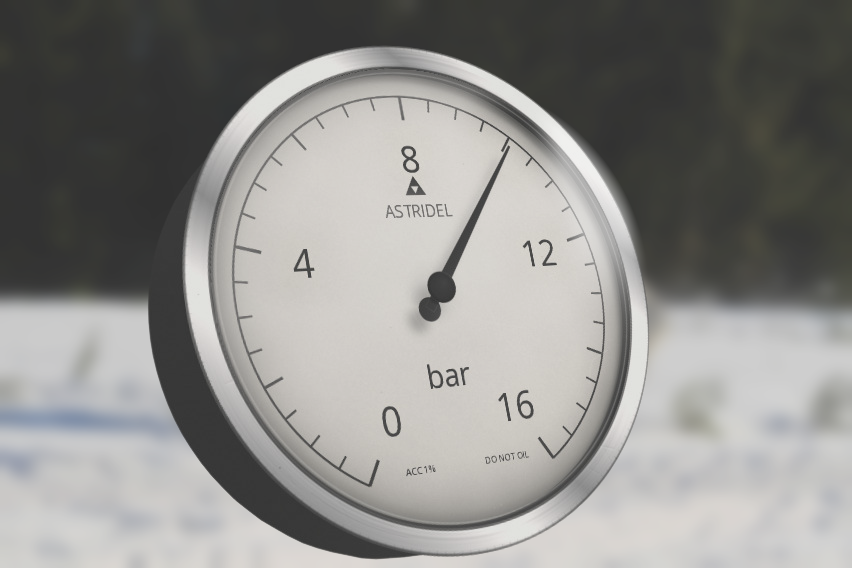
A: 10 bar
